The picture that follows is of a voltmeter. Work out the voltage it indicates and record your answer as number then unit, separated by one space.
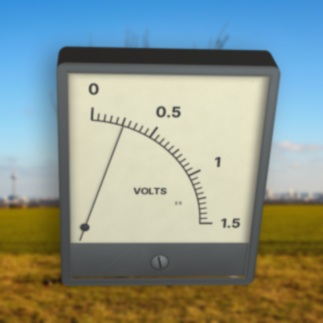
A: 0.25 V
